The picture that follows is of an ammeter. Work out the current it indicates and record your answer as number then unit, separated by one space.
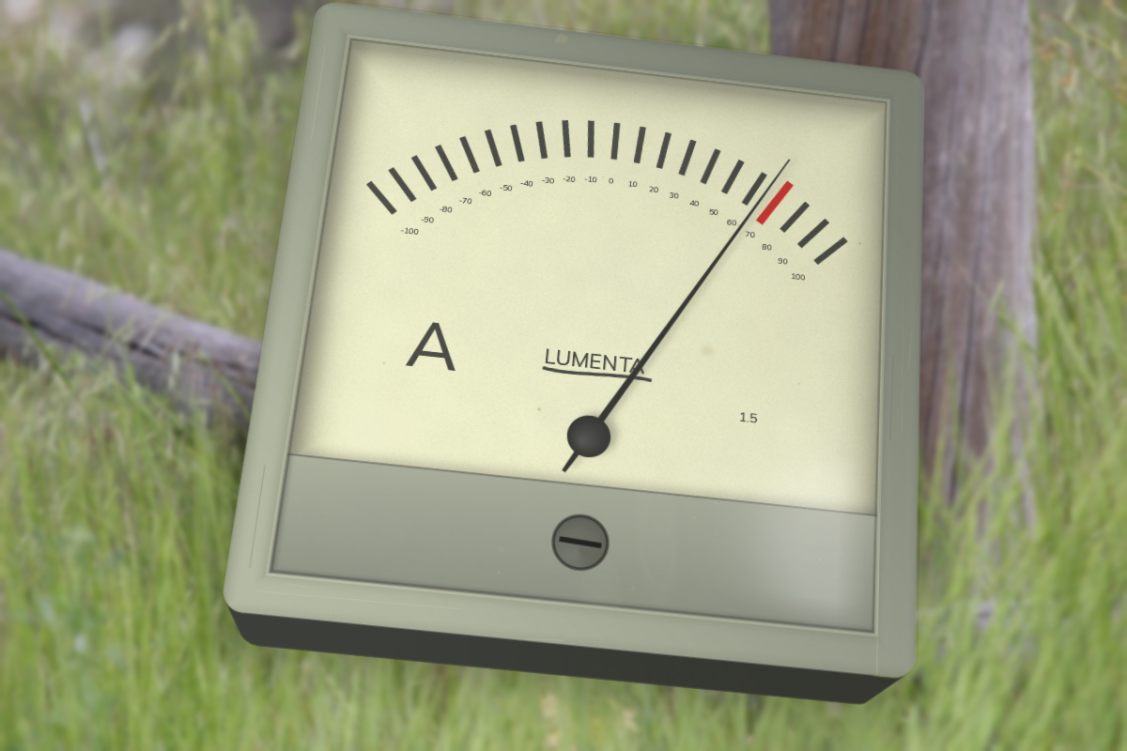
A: 65 A
